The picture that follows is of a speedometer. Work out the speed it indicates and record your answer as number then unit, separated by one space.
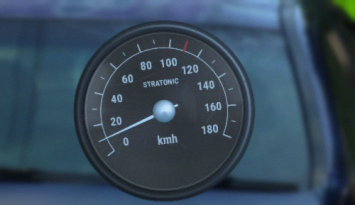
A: 10 km/h
